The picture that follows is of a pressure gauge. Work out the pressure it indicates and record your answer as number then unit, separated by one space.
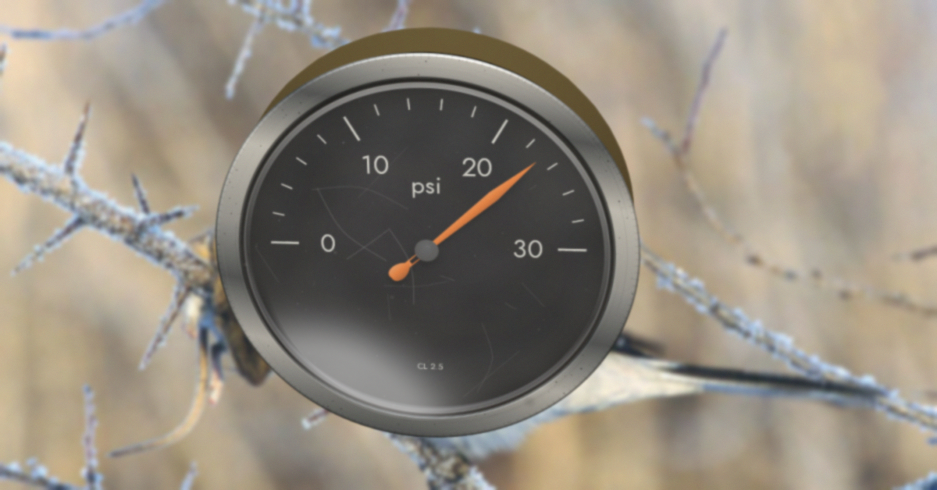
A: 23 psi
